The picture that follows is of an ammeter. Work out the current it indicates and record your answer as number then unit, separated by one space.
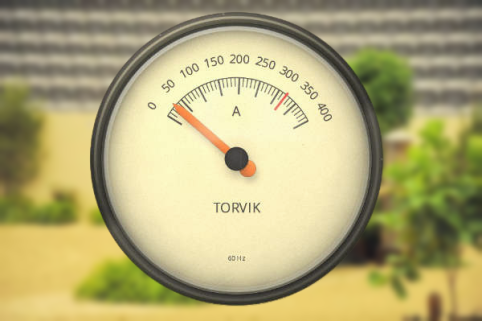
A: 30 A
